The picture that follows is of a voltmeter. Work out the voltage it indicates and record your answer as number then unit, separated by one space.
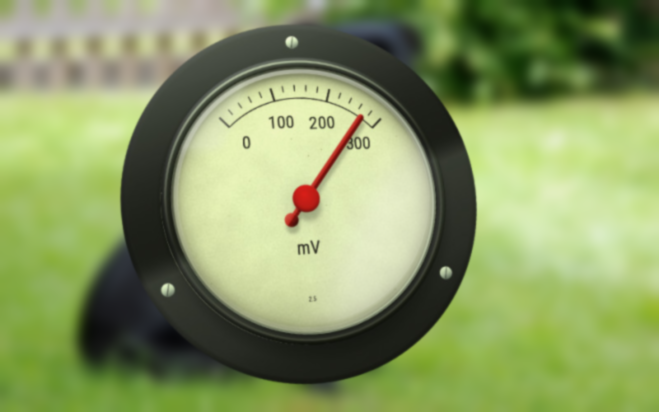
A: 270 mV
